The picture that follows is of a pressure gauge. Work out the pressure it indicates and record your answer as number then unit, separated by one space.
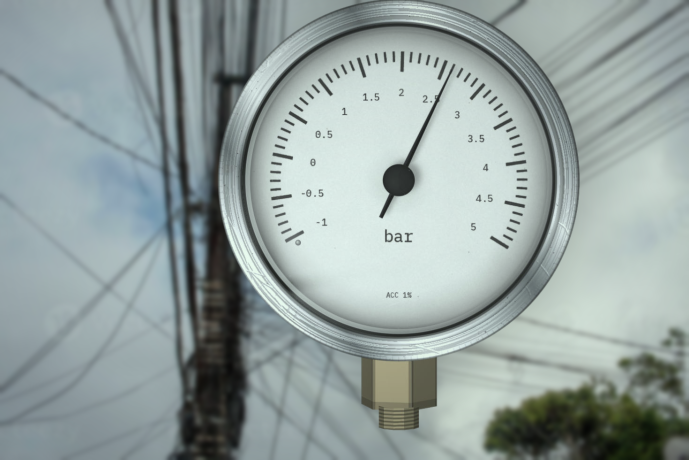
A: 2.6 bar
